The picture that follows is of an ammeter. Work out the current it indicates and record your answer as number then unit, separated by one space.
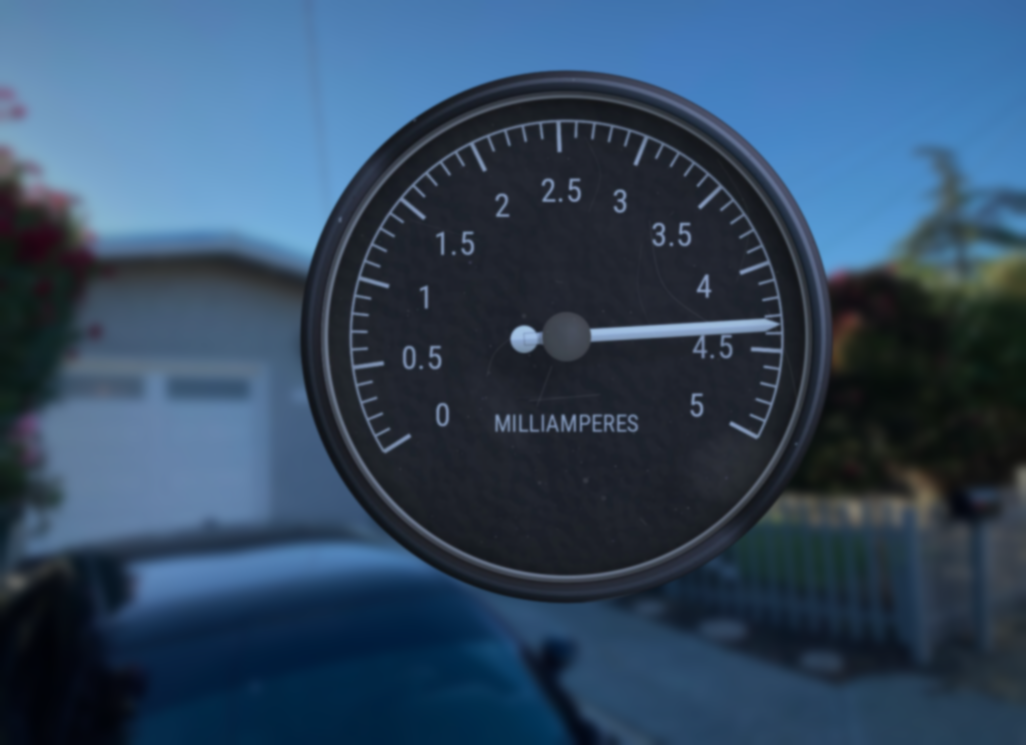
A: 4.35 mA
